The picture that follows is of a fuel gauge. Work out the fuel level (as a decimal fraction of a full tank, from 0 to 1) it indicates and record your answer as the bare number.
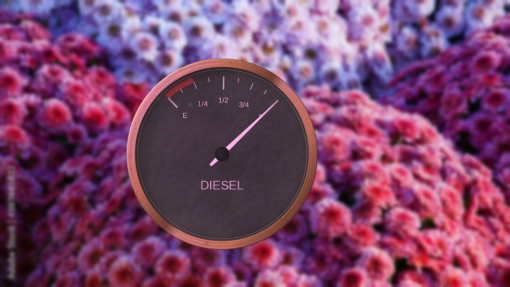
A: 1
